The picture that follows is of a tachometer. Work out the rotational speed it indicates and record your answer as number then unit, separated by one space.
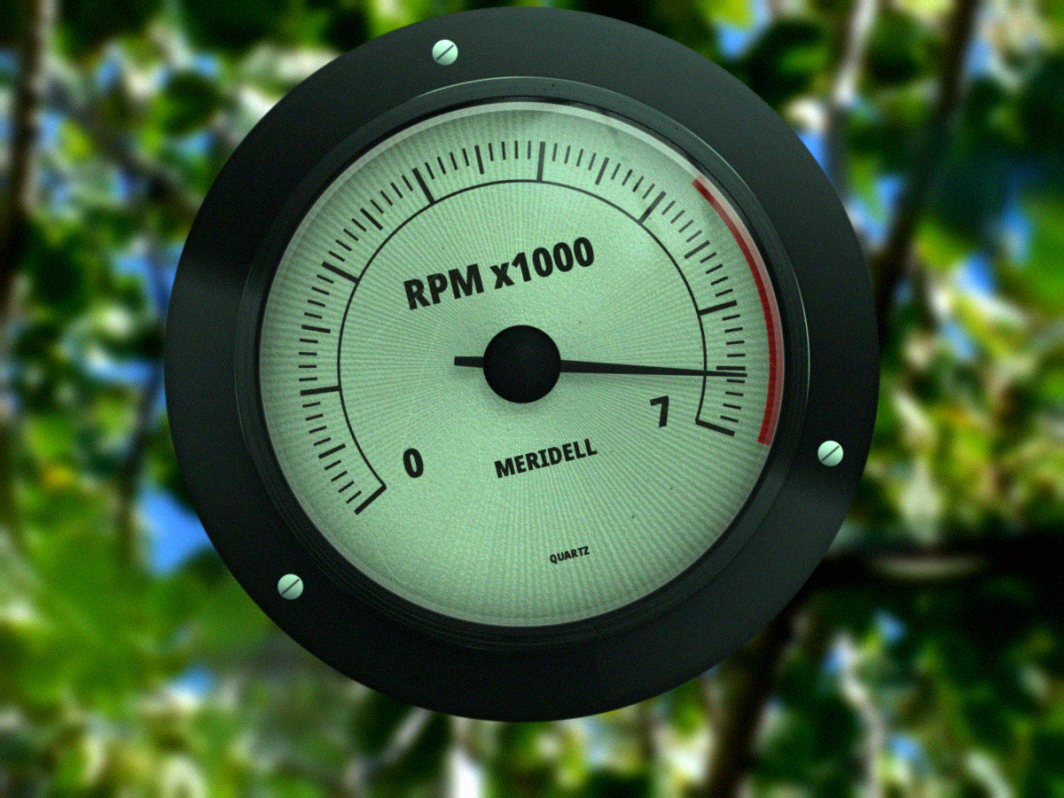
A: 6550 rpm
